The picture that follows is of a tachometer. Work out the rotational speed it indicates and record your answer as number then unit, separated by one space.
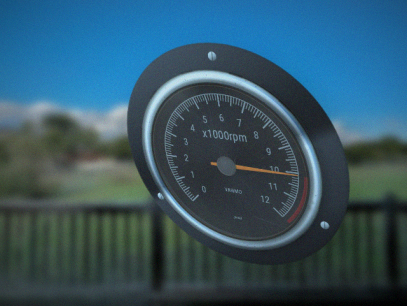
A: 10000 rpm
